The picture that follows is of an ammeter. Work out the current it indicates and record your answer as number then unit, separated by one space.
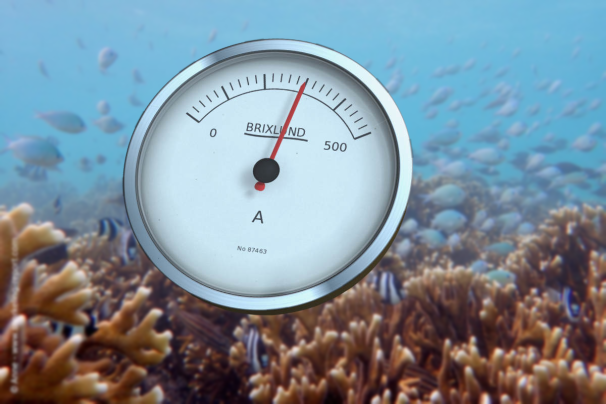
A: 300 A
